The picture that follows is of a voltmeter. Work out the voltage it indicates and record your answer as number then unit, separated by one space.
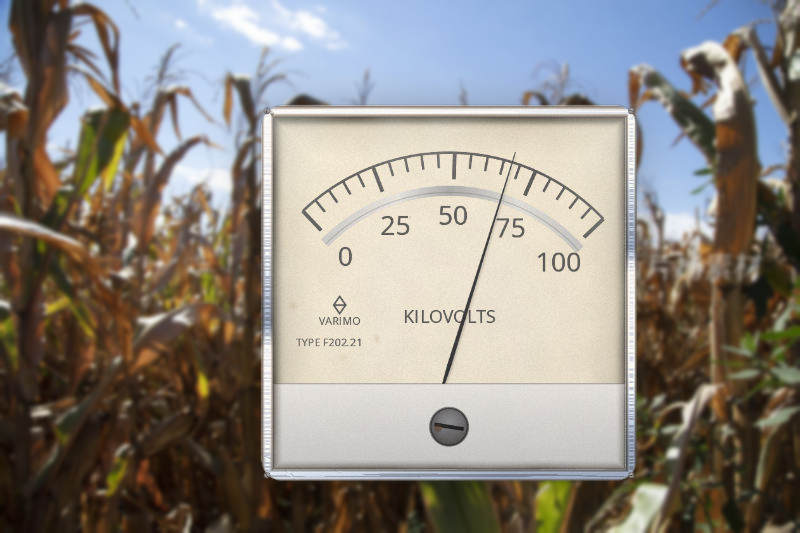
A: 67.5 kV
